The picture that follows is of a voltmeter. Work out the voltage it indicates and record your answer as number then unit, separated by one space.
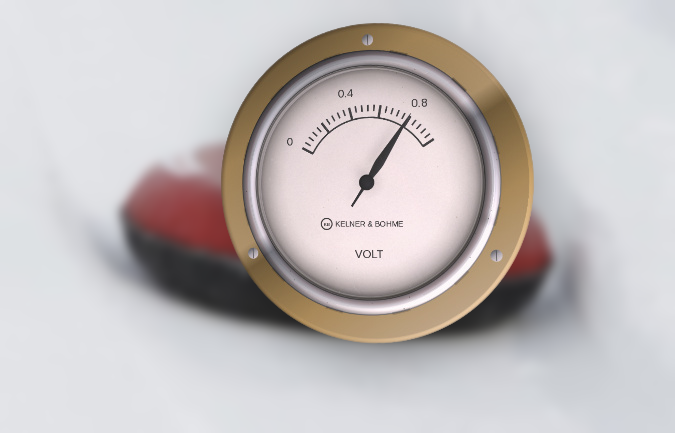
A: 0.8 V
